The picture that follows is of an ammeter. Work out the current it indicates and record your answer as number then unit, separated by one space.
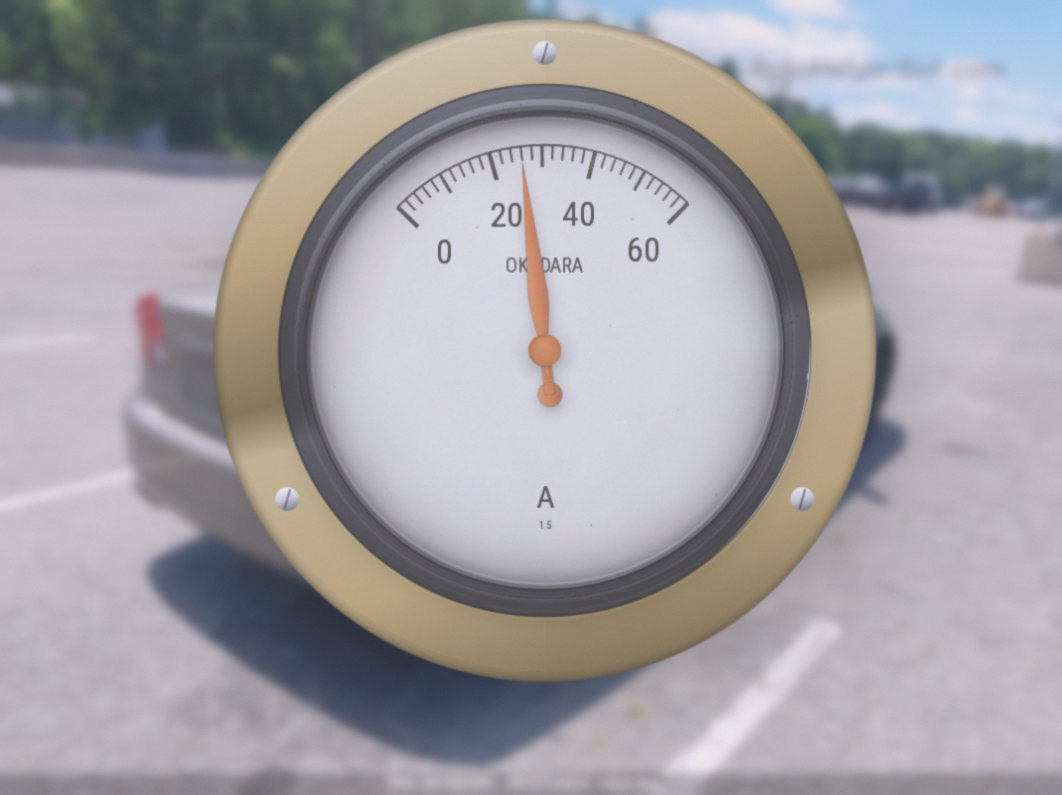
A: 26 A
